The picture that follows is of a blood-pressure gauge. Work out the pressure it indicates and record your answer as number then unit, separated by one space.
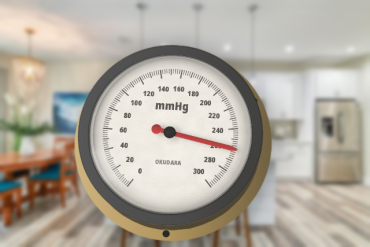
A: 260 mmHg
